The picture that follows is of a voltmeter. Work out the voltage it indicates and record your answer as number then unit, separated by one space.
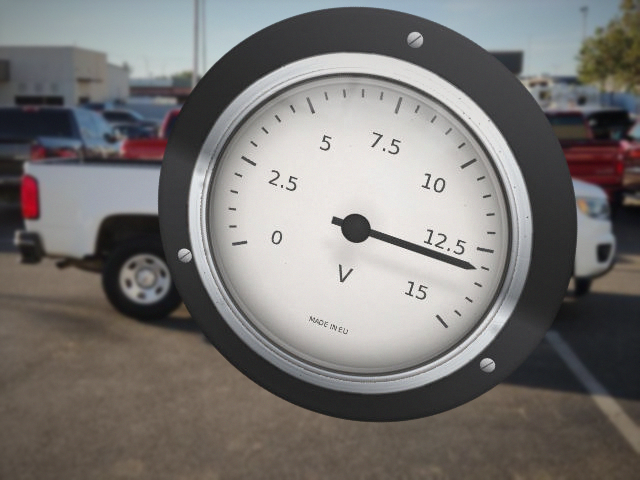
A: 13 V
